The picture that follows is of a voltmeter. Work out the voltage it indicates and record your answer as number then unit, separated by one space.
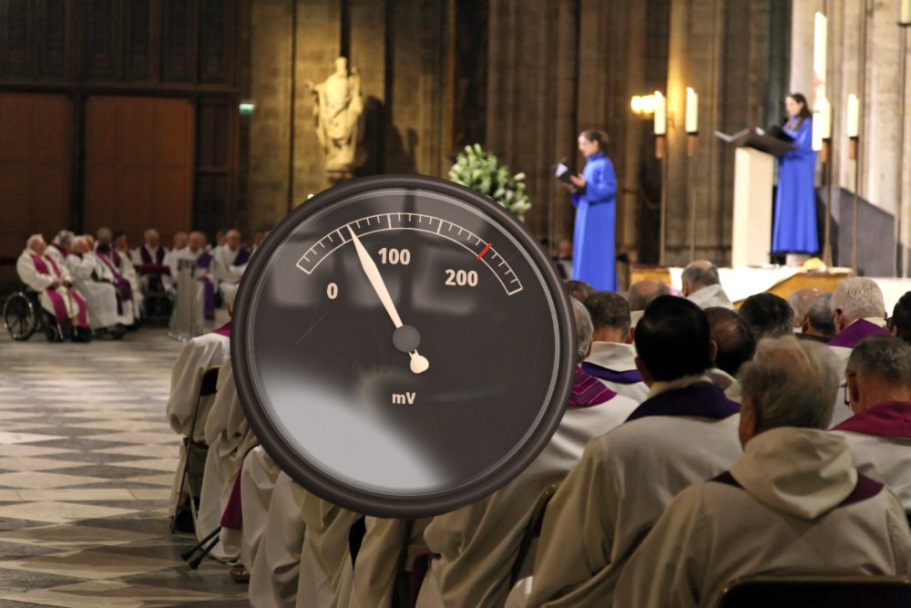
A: 60 mV
